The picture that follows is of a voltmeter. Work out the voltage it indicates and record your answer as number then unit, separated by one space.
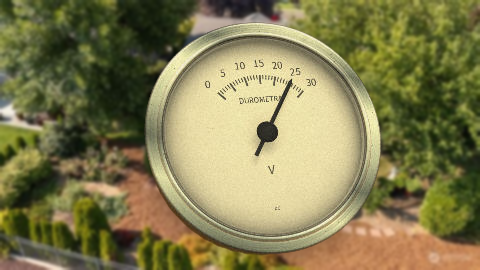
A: 25 V
